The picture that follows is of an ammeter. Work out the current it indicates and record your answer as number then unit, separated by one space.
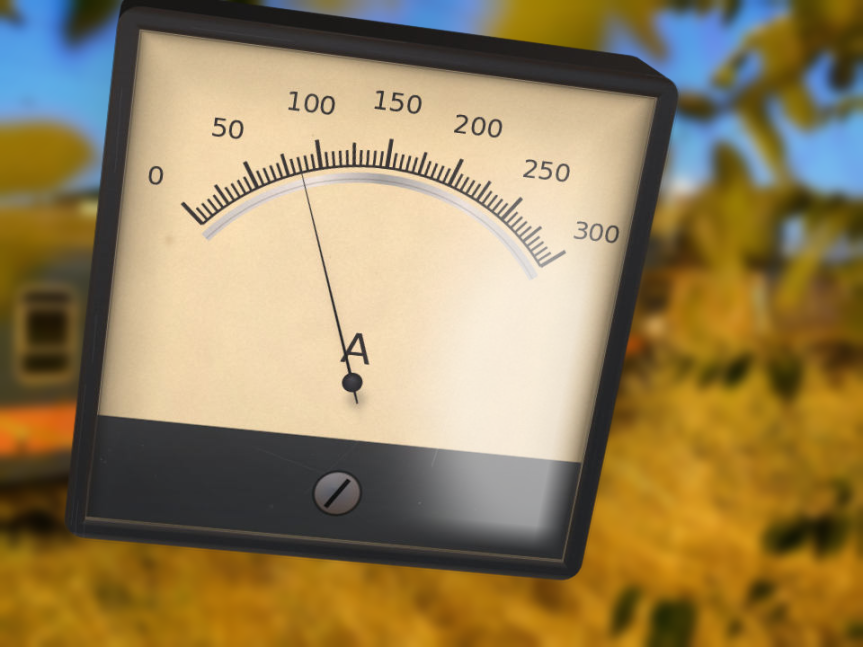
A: 85 A
